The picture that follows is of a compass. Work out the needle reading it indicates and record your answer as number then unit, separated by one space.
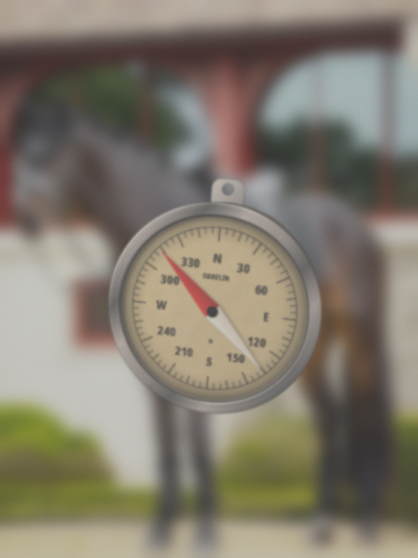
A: 315 °
